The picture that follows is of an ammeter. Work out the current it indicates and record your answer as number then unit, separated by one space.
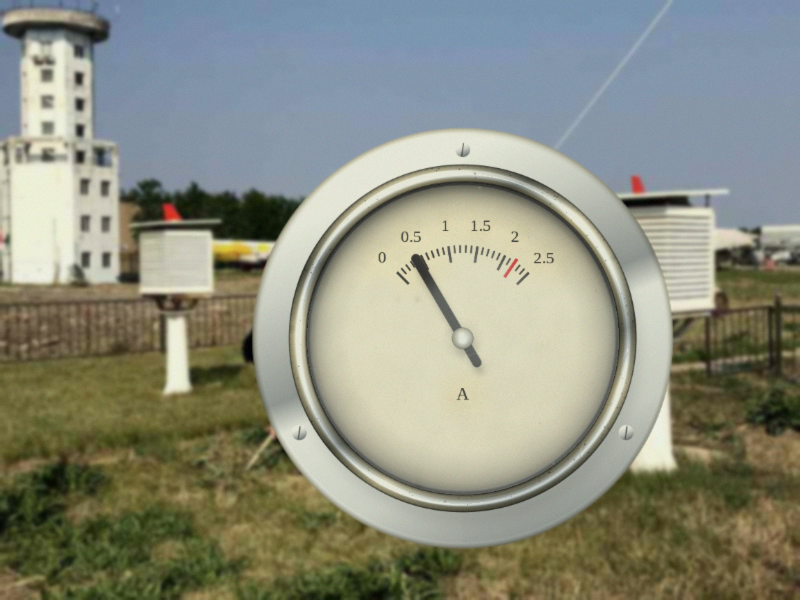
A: 0.4 A
